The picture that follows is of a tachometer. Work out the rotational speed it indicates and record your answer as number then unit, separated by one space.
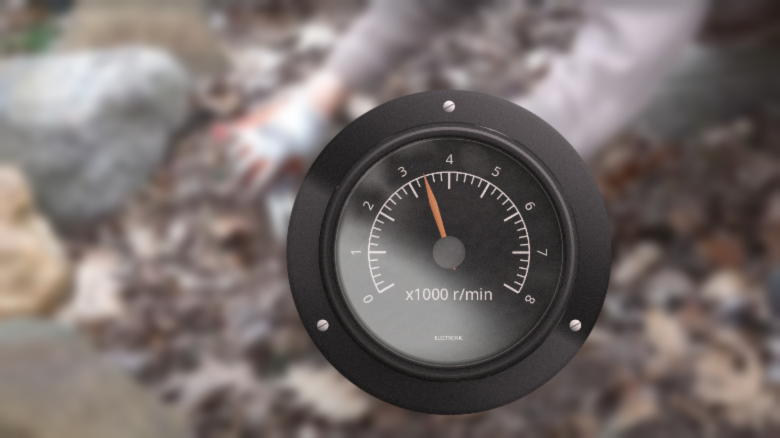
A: 3400 rpm
